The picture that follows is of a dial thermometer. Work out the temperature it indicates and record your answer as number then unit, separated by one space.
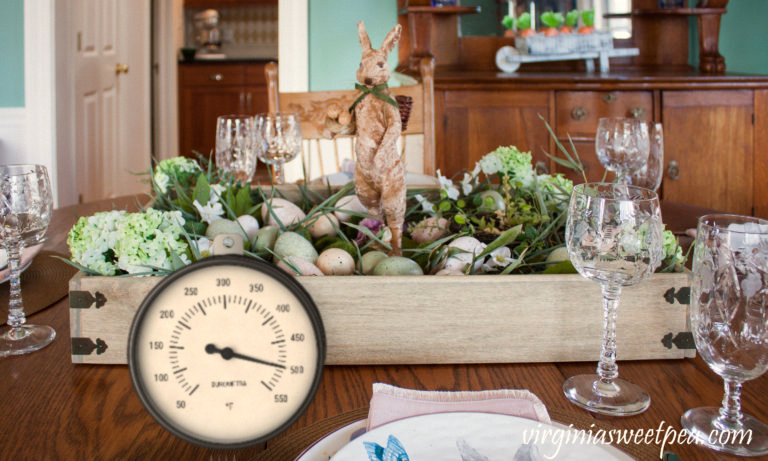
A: 500 °F
